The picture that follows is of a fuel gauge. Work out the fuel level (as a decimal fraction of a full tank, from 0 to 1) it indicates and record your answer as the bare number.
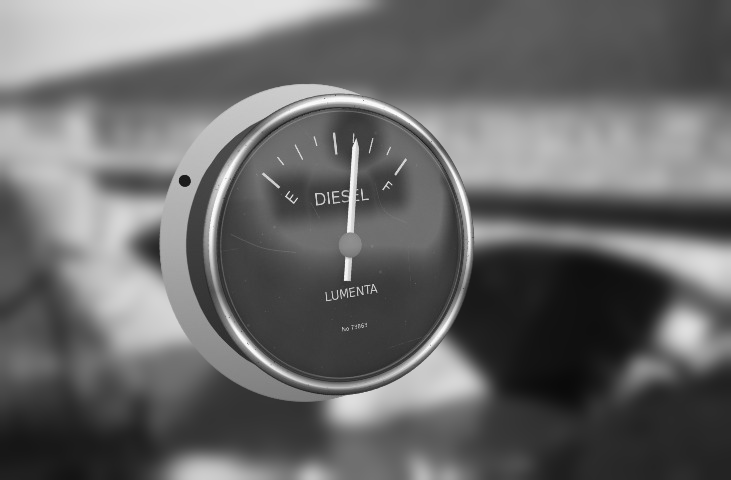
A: 0.625
